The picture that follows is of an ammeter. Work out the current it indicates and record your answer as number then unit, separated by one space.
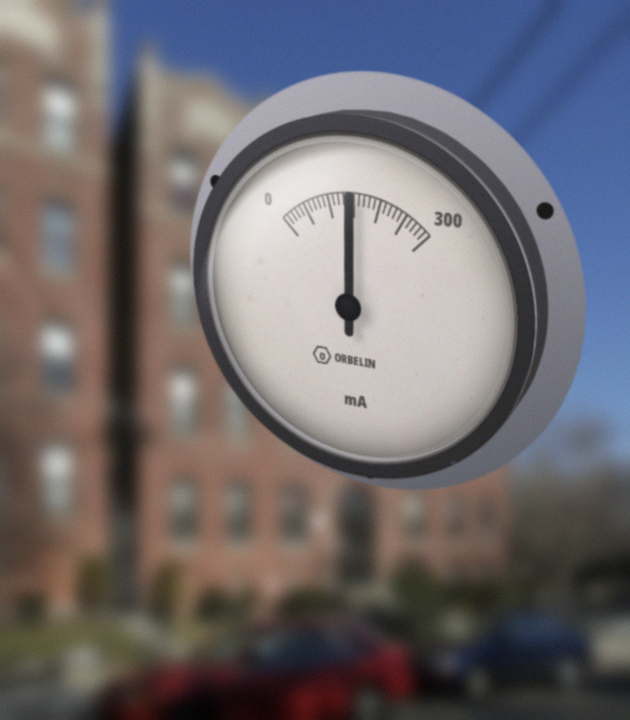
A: 150 mA
